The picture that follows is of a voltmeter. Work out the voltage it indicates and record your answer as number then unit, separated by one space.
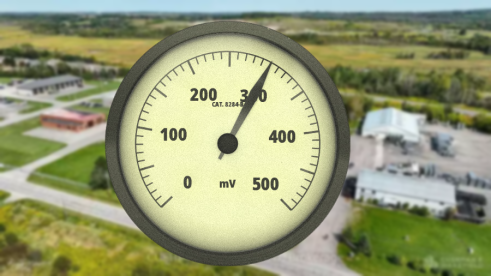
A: 300 mV
